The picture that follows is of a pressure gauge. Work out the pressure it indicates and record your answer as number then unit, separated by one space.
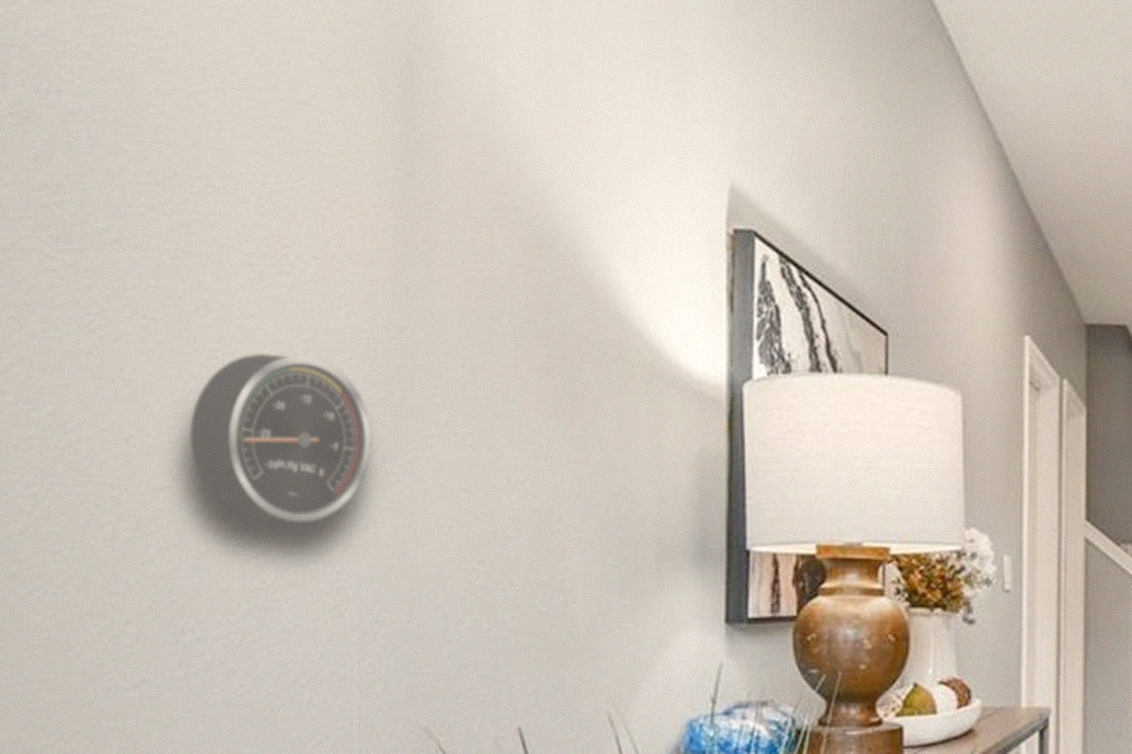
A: -26 inHg
